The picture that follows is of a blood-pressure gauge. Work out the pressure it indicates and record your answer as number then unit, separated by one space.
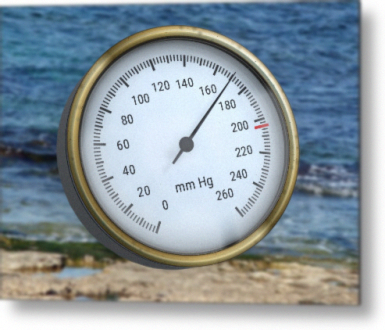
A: 170 mmHg
